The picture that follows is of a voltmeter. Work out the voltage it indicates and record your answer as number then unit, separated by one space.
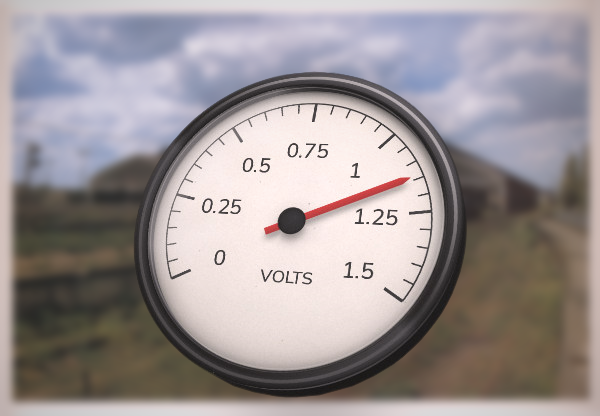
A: 1.15 V
